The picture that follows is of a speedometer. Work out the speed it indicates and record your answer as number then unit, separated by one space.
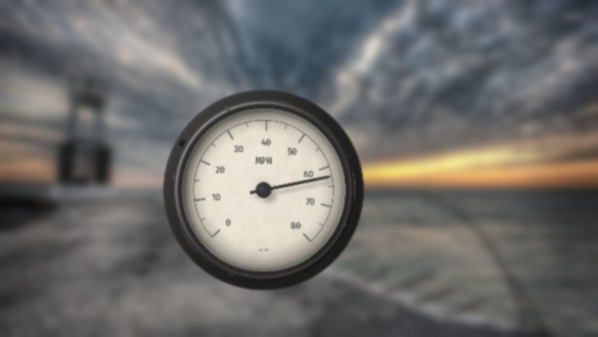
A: 62.5 mph
